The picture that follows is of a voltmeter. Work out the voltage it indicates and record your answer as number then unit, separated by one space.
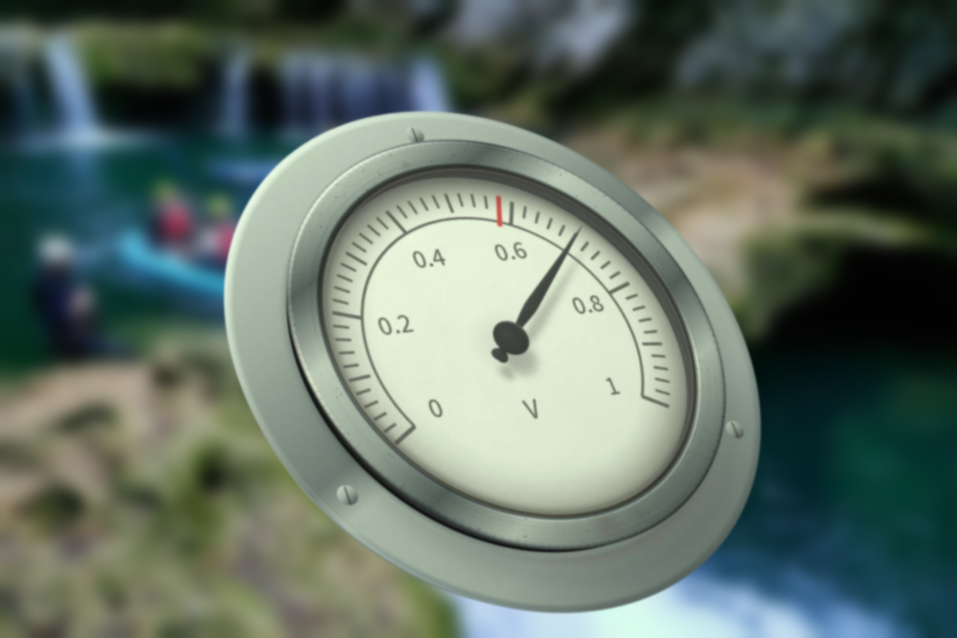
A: 0.7 V
